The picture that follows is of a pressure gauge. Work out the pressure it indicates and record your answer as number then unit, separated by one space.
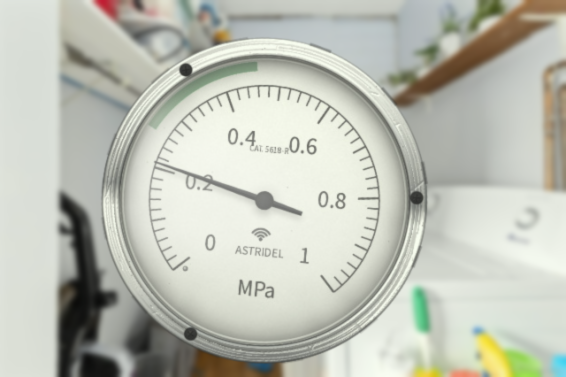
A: 0.21 MPa
